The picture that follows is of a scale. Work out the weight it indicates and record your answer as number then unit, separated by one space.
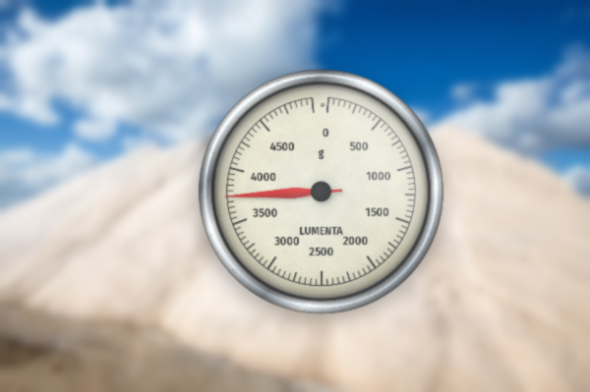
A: 3750 g
